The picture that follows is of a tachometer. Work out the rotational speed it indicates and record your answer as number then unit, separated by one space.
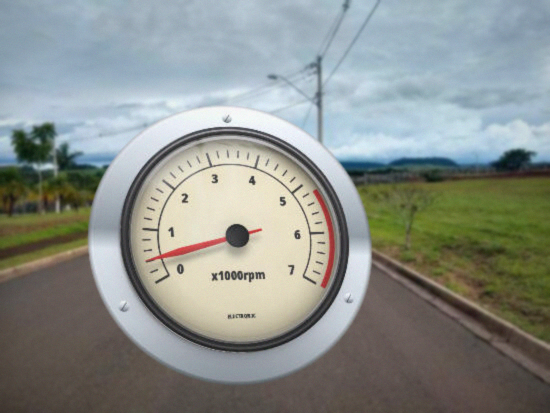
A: 400 rpm
